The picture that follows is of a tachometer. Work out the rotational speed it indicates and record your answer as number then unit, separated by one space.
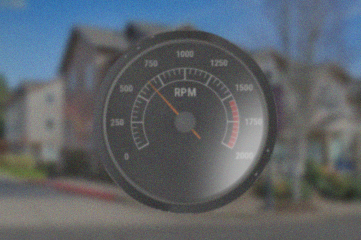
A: 650 rpm
